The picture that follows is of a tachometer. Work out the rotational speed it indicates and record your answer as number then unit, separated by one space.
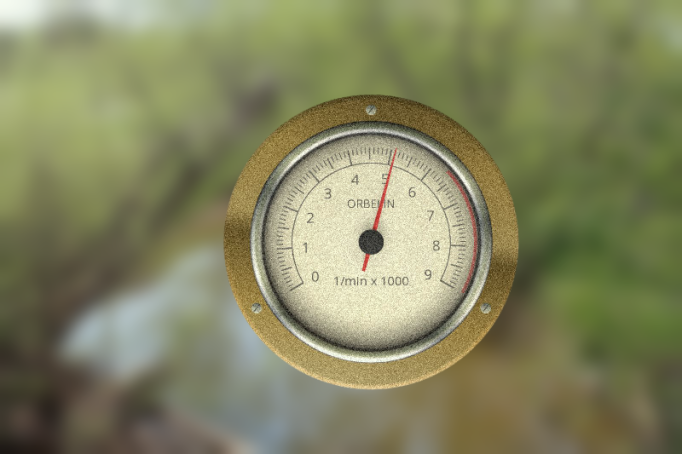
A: 5100 rpm
